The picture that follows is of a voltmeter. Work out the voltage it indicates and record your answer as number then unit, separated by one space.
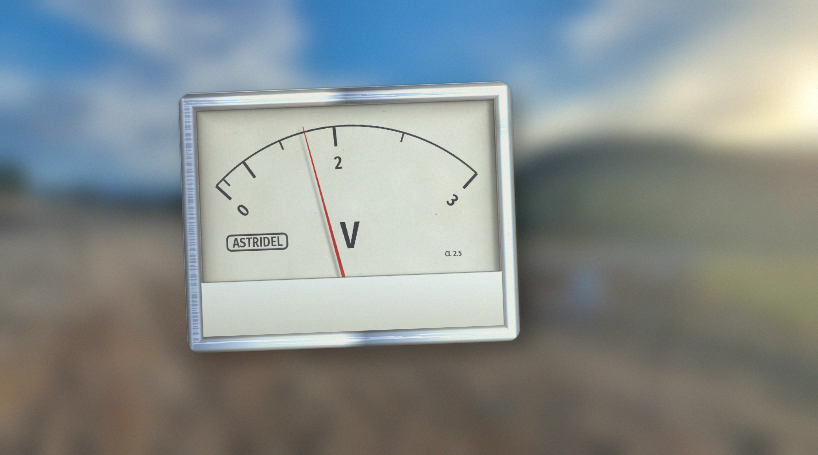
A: 1.75 V
